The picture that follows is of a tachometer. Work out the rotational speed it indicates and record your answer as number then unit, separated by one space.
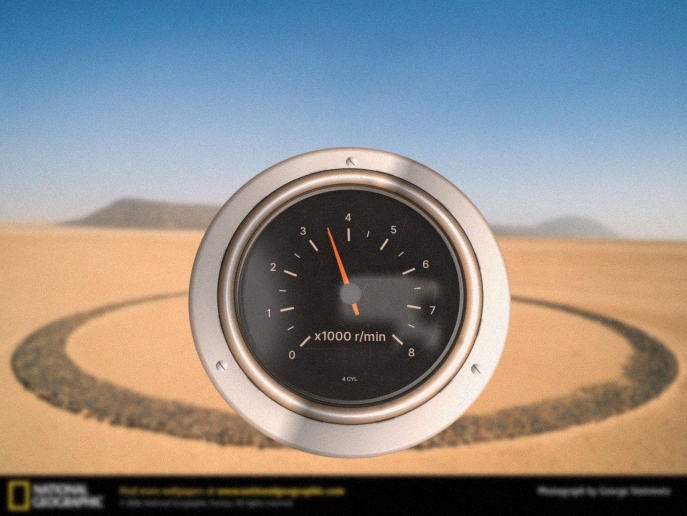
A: 3500 rpm
